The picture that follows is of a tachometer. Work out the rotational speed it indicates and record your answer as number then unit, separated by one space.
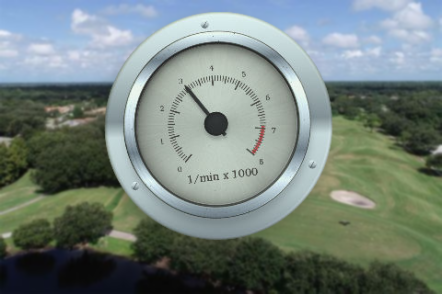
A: 3000 rpm
